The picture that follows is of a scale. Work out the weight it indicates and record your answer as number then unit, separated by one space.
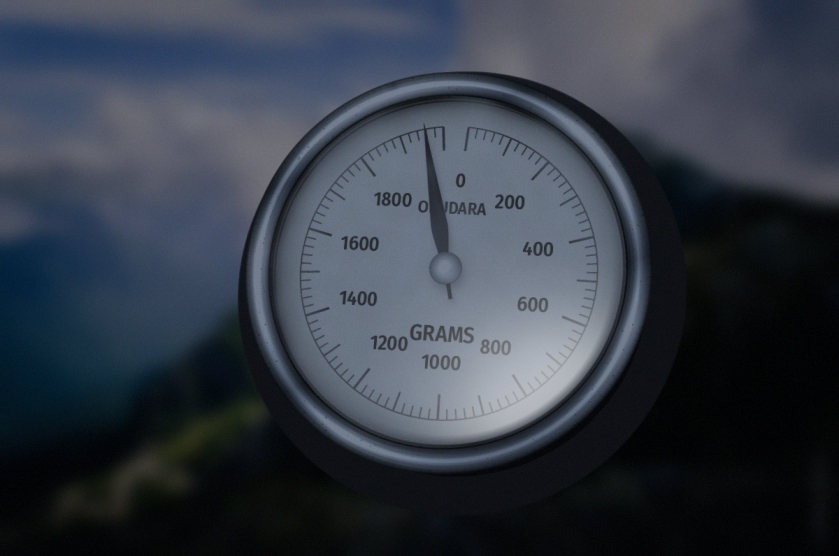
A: 1960 g
